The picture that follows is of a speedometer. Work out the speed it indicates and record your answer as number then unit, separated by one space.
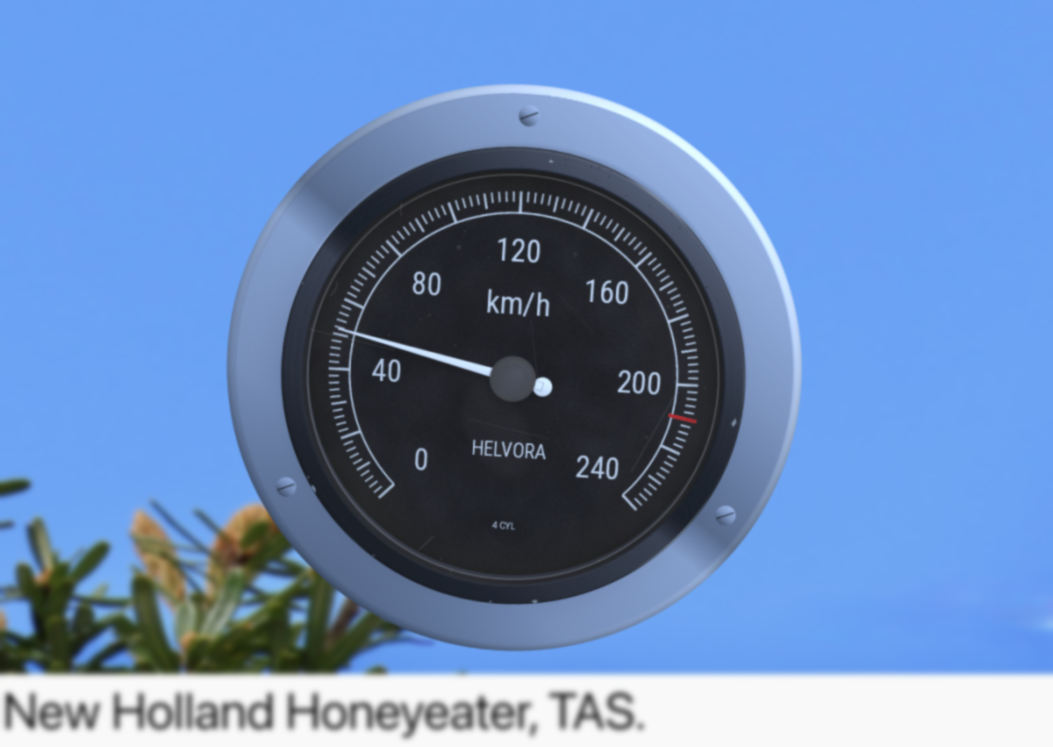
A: 52 km/h
